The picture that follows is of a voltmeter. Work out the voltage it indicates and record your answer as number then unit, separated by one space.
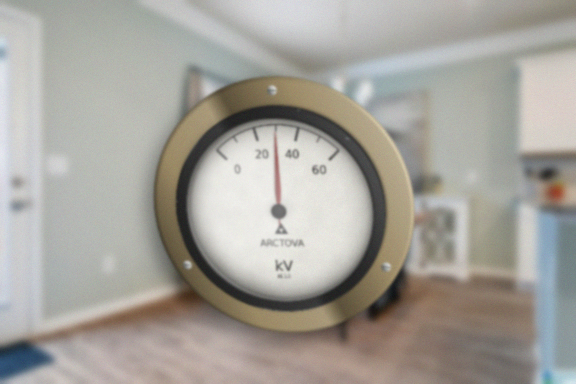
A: 30 kV
